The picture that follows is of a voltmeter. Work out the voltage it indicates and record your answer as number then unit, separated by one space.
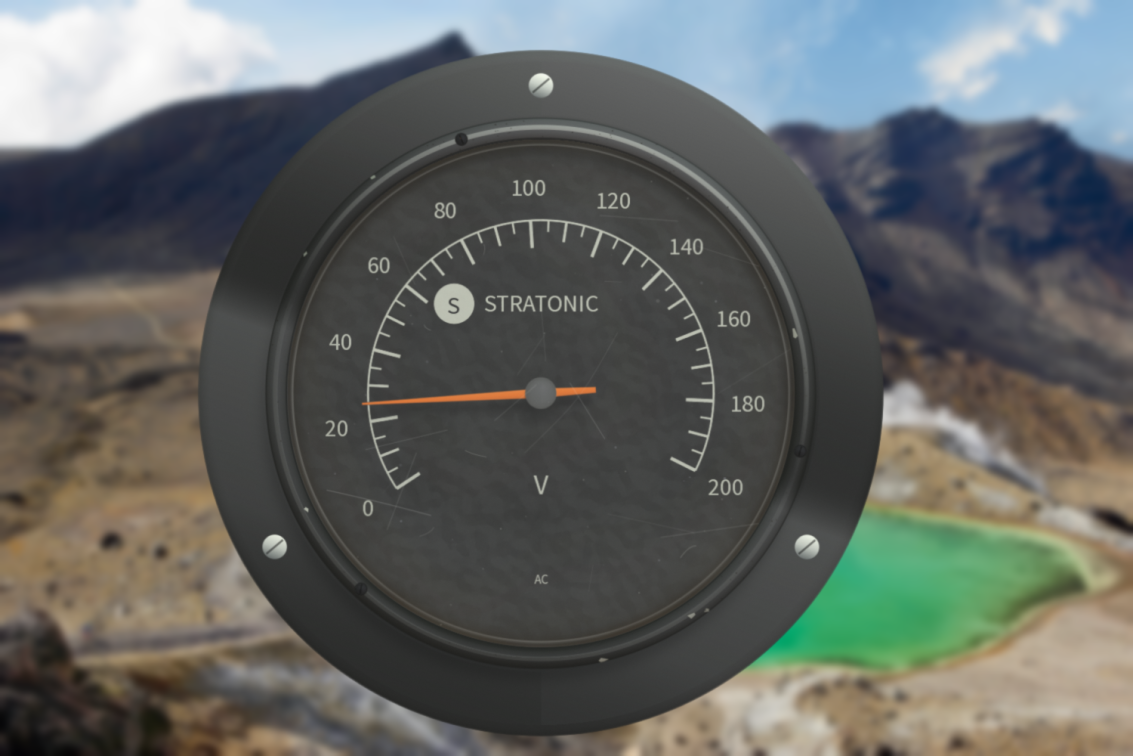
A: 25 V
